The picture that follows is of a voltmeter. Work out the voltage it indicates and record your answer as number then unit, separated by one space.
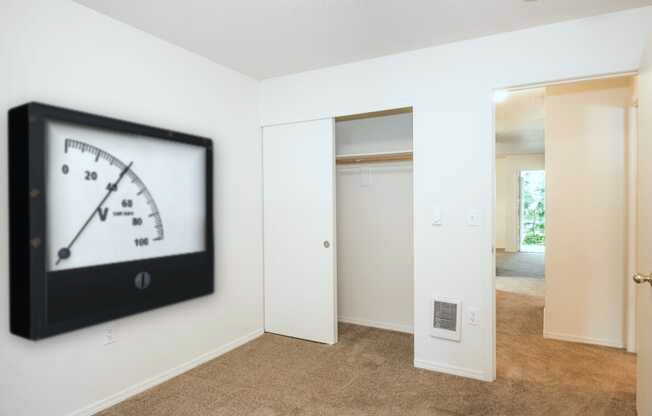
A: 40 V
